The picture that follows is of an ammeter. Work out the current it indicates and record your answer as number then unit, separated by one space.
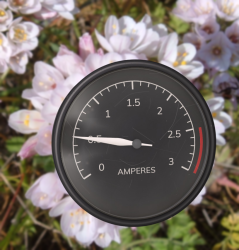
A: 0.5 A
